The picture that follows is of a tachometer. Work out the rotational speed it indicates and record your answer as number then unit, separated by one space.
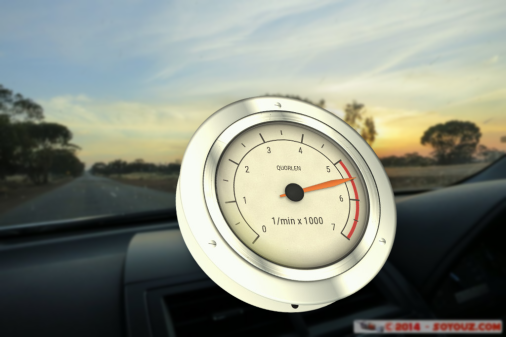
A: 5500 rpm
